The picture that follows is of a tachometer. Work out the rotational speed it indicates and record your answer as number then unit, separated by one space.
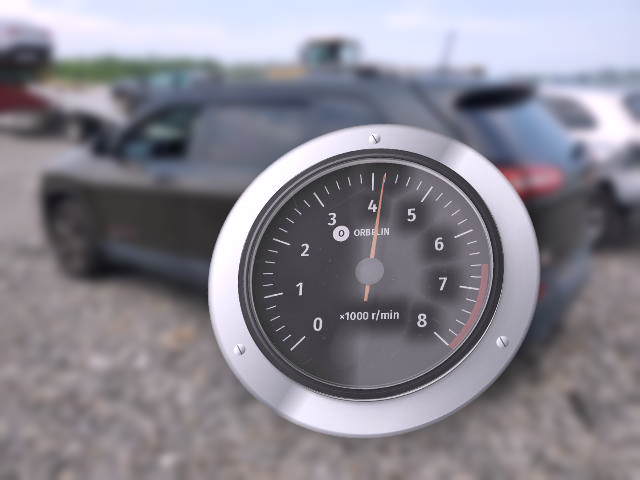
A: 4200 rpm
